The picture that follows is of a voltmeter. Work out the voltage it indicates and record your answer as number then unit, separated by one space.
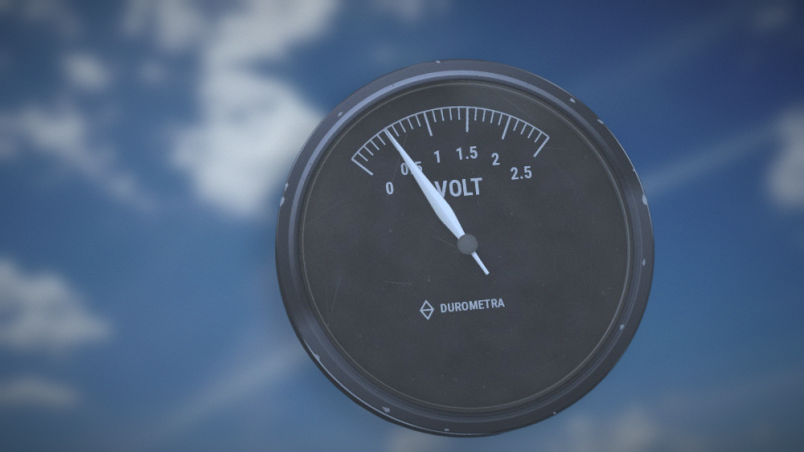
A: 0.5 V
